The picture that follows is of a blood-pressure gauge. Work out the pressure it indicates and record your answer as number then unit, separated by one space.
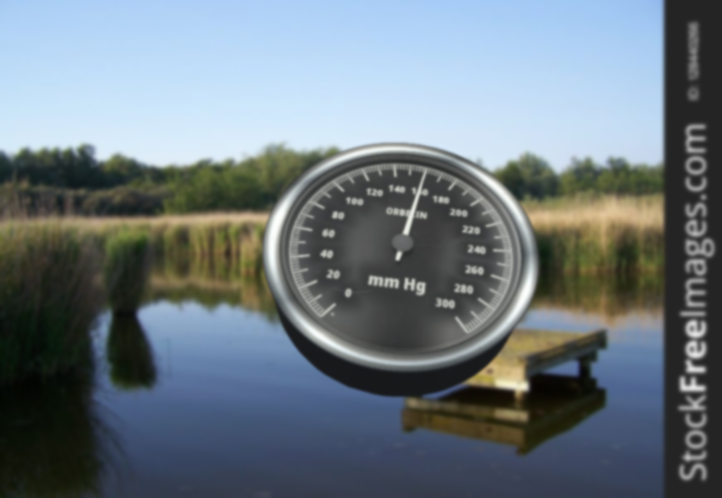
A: 160 mmHg
